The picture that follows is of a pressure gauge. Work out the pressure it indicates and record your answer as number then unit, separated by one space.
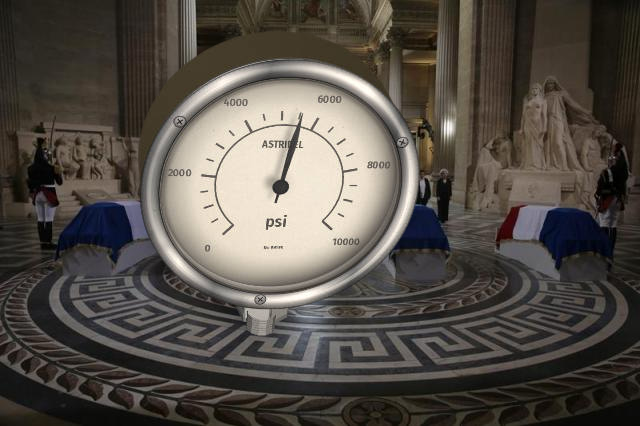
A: 5500 psi
